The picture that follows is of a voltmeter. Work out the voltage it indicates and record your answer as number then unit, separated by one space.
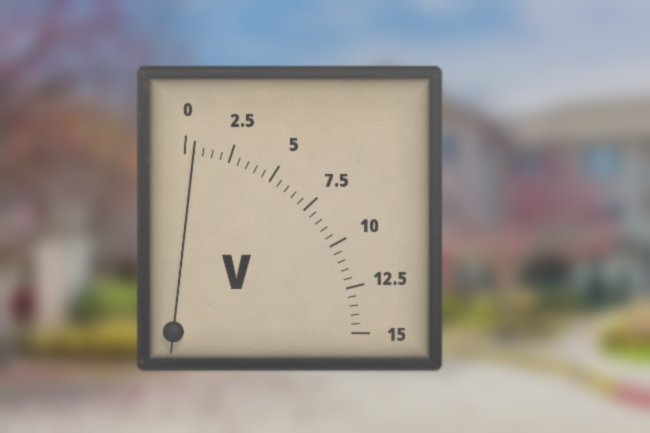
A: 0.5 V
